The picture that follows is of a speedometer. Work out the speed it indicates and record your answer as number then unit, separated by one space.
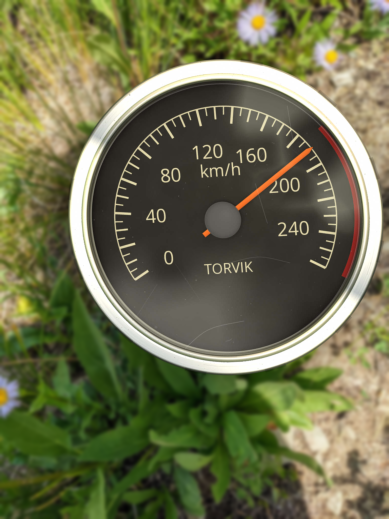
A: 190 km/h
